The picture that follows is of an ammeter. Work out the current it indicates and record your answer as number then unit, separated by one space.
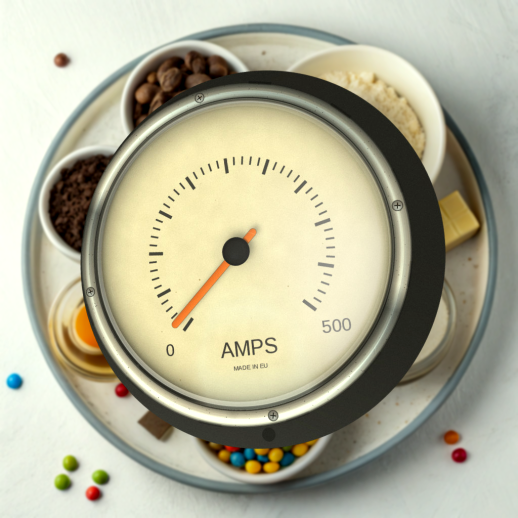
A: 10 A
